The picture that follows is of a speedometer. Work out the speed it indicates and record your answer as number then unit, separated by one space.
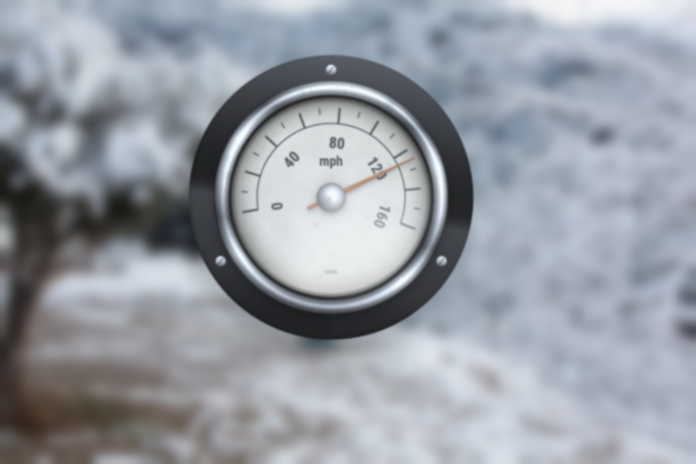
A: 125 mph
